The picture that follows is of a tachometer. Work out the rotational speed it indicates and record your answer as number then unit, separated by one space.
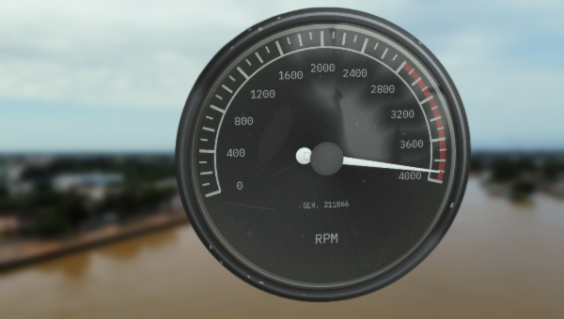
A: 3900 rpm
